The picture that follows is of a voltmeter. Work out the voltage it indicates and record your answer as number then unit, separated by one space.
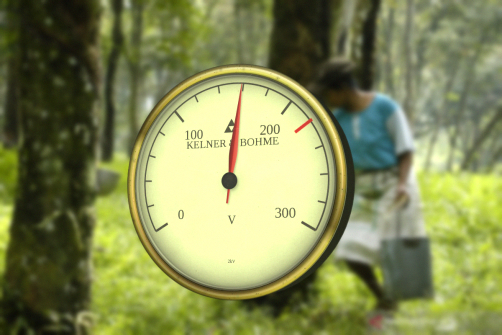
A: 160 V
